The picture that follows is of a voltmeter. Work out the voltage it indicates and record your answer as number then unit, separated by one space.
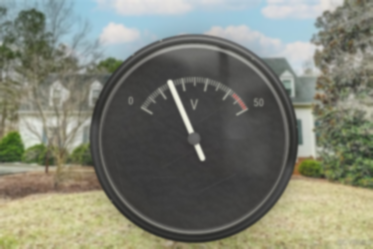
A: 15 V
